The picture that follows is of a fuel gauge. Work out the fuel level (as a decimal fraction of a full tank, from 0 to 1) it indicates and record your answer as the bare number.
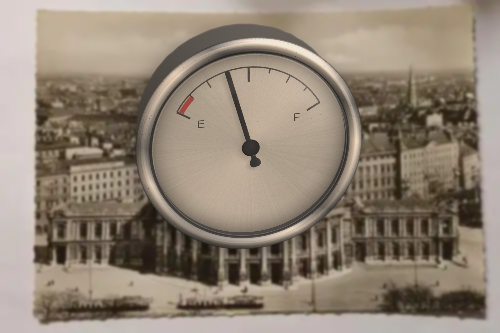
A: 0.375
